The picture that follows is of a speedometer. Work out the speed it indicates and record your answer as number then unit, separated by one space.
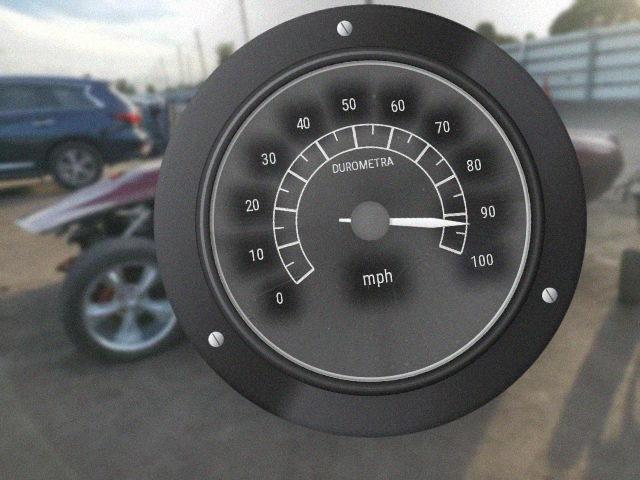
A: 92.5 mph
